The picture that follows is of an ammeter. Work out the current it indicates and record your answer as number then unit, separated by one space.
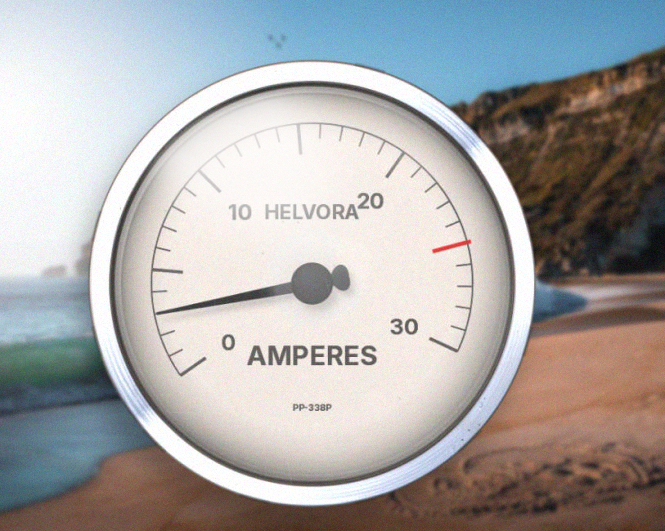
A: 3 A
